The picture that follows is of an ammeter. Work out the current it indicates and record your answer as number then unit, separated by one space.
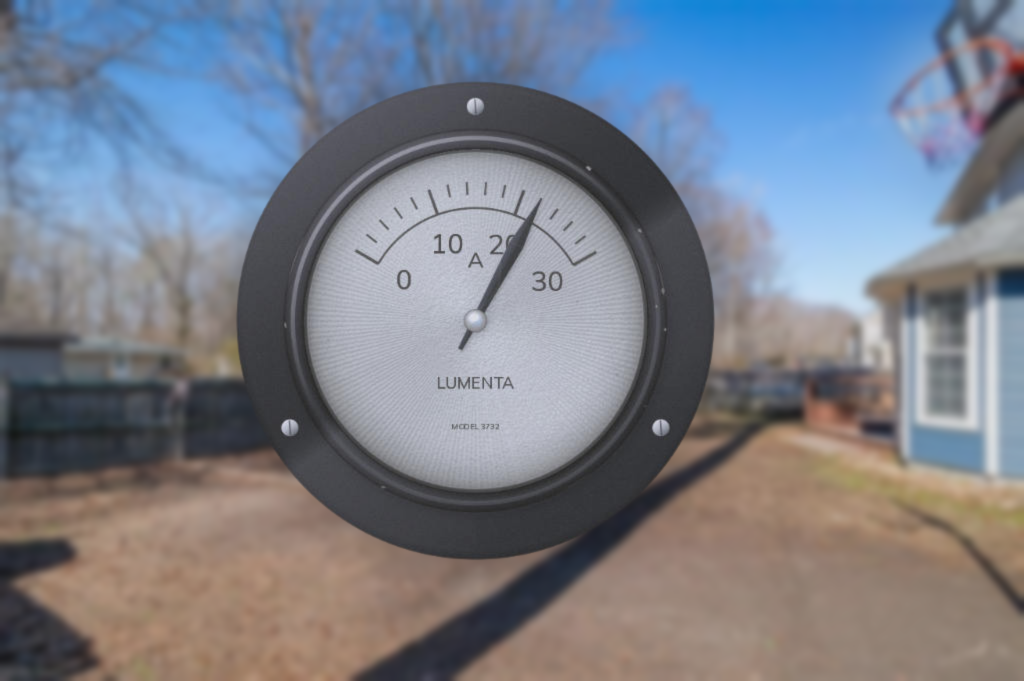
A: 22 A
